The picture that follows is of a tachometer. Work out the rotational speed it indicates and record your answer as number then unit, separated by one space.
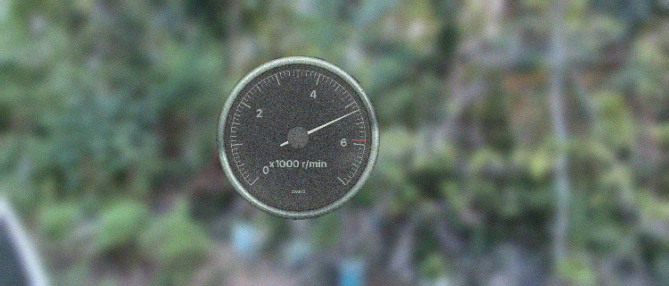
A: 5200 rpm
